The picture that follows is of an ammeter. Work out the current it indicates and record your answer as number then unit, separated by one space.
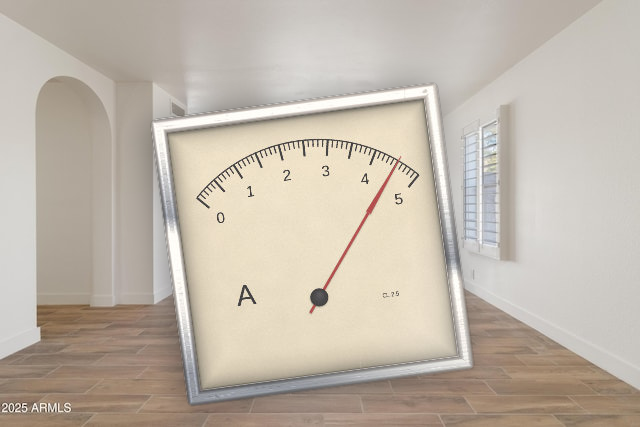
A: 4.5 A
